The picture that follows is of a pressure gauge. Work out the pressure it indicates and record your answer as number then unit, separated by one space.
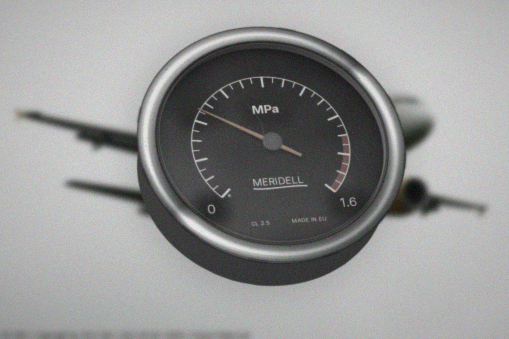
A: 0.45 MPa
